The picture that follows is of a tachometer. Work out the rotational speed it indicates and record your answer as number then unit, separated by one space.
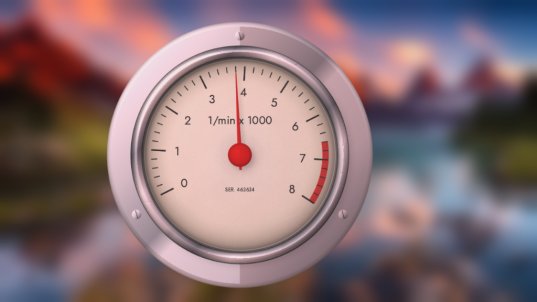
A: 3800 rpm
